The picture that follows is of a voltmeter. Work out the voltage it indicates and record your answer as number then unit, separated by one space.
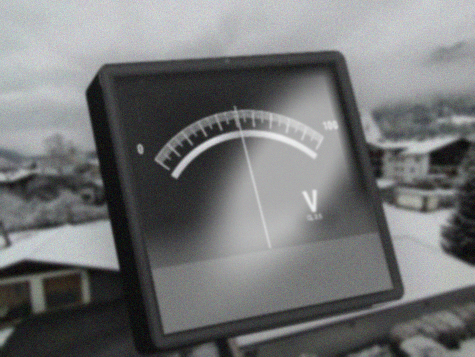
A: 50 V
